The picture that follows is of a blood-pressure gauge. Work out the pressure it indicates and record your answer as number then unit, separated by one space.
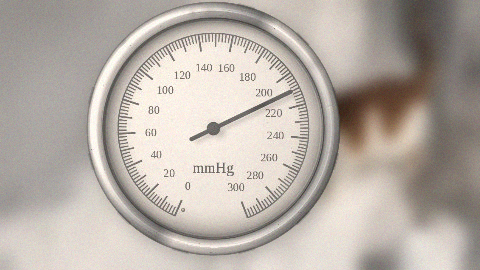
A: 210 mmHg
